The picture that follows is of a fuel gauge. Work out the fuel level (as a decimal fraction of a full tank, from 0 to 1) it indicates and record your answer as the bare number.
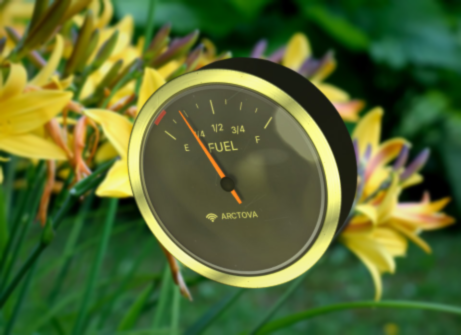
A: 0.25
